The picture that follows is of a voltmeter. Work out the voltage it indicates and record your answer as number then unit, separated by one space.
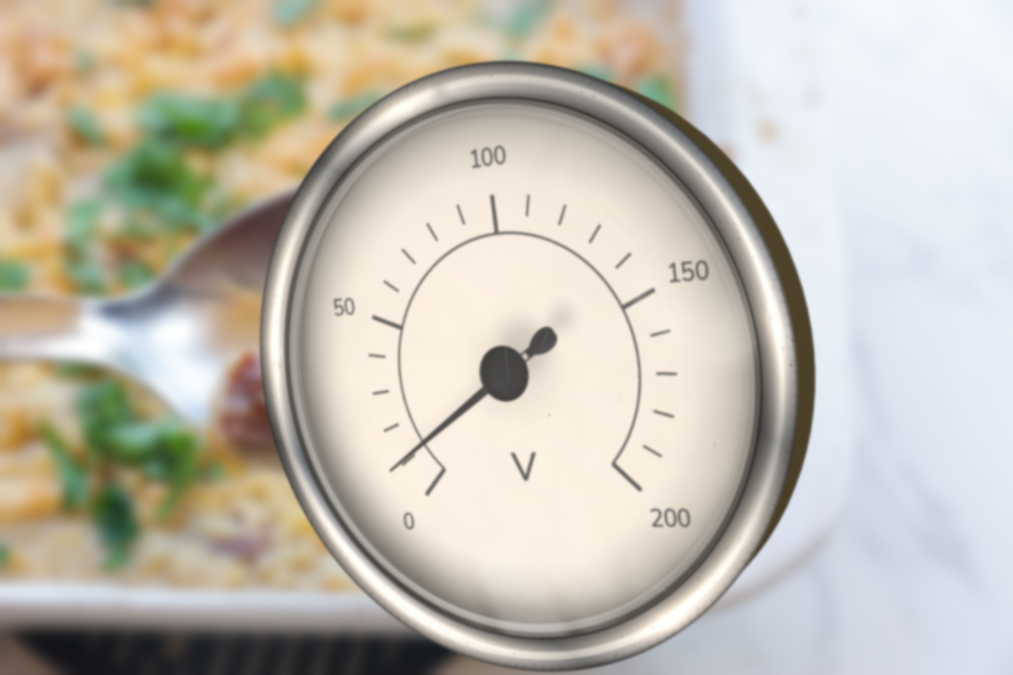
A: 10 V
